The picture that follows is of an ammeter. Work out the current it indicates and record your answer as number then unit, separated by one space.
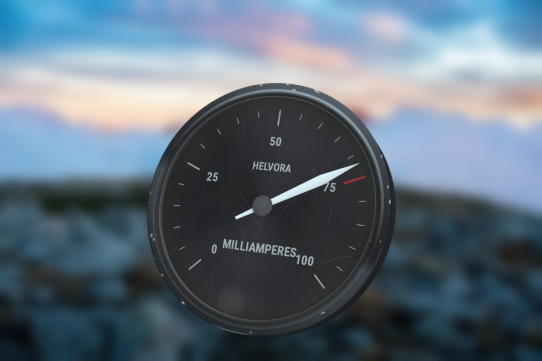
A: 72.5 mA
